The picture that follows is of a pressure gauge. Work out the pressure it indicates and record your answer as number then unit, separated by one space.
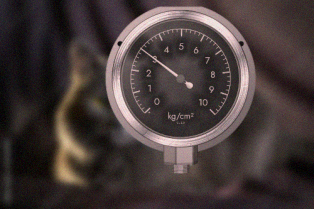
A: 3 kg/cm²
